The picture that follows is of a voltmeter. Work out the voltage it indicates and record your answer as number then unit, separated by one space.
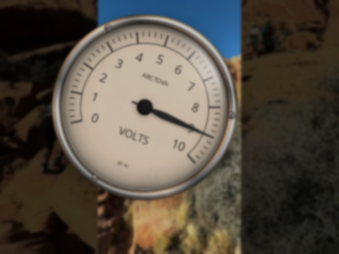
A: 9 V
